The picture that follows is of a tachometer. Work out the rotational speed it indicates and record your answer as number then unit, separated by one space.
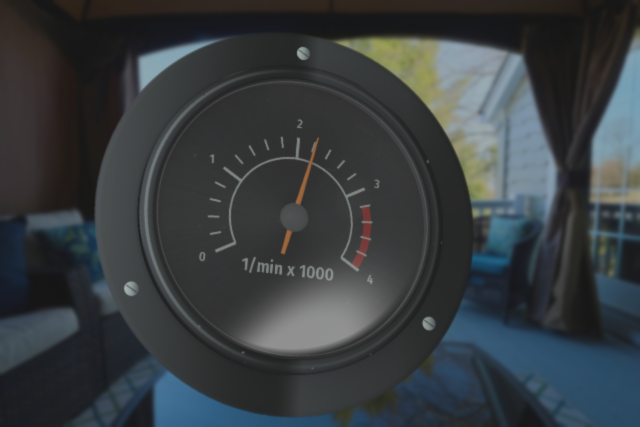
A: 2200 rpm
